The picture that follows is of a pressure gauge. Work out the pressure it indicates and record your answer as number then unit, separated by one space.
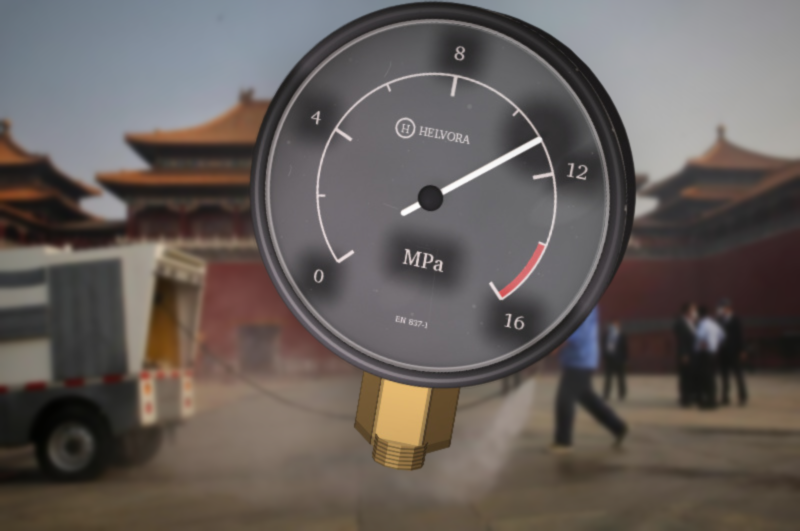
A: 11 MPa
